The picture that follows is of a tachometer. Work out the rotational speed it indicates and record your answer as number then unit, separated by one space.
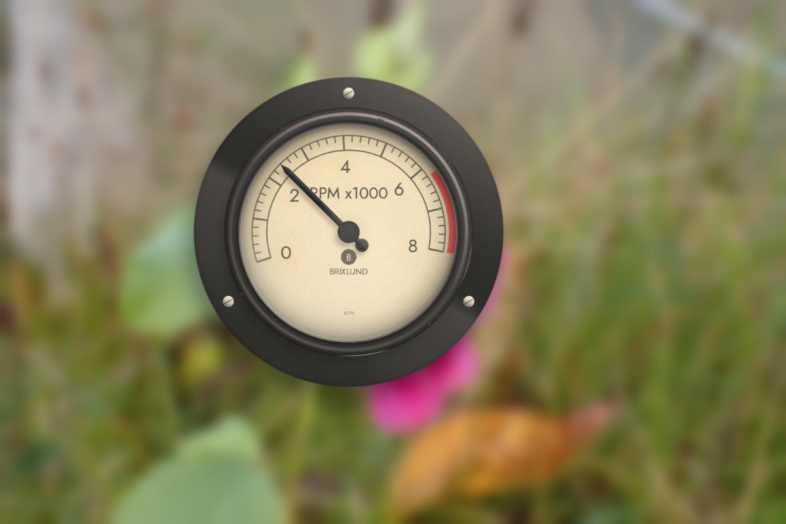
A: 2400 rpm
